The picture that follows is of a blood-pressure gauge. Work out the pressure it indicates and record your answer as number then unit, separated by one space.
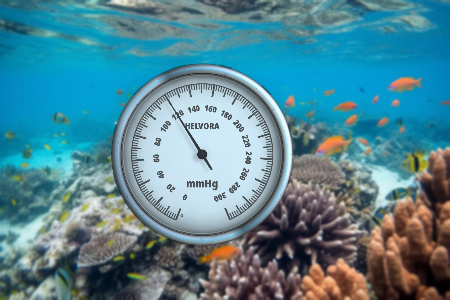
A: 120 mmHg
